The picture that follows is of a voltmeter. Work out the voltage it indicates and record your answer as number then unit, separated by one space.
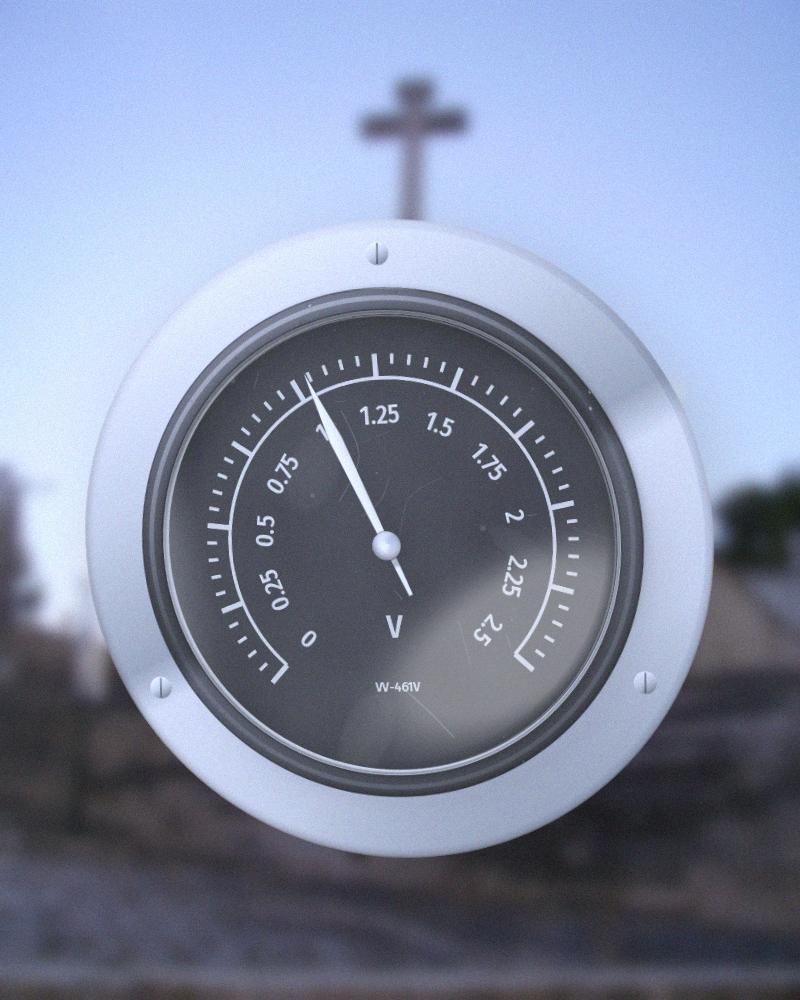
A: 1.05 V
